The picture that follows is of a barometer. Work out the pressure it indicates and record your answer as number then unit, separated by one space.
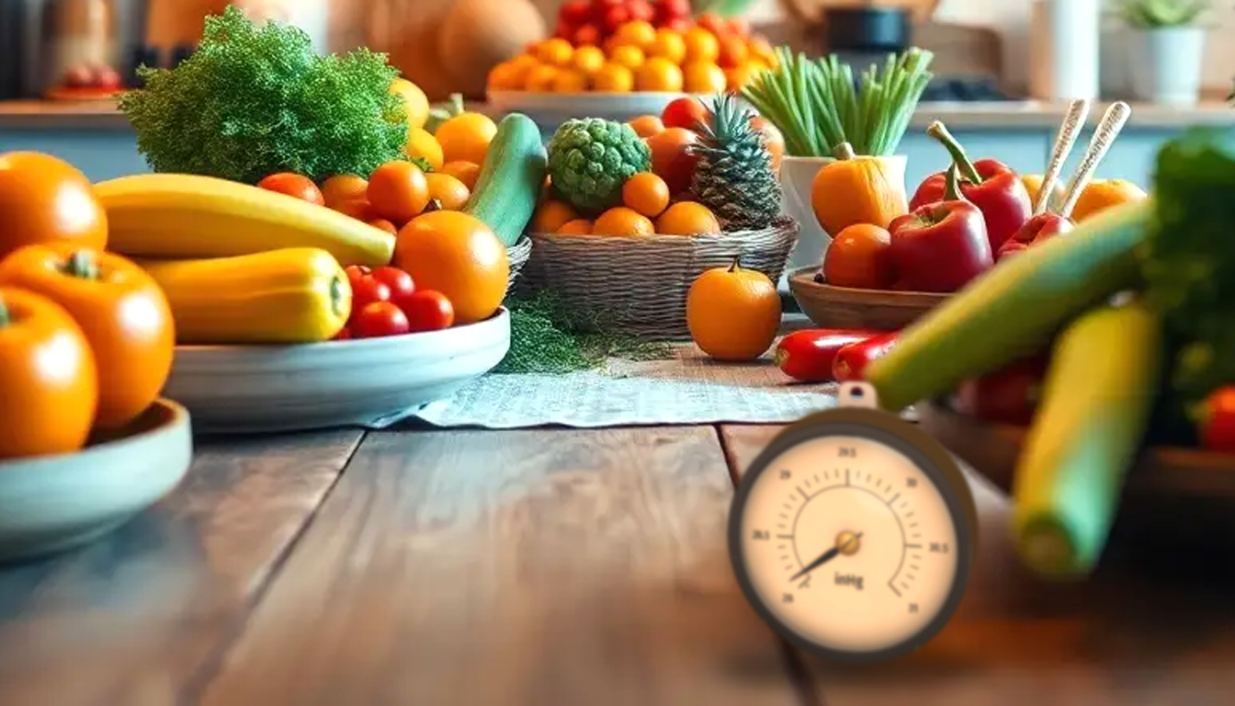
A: 28.1 inHg
